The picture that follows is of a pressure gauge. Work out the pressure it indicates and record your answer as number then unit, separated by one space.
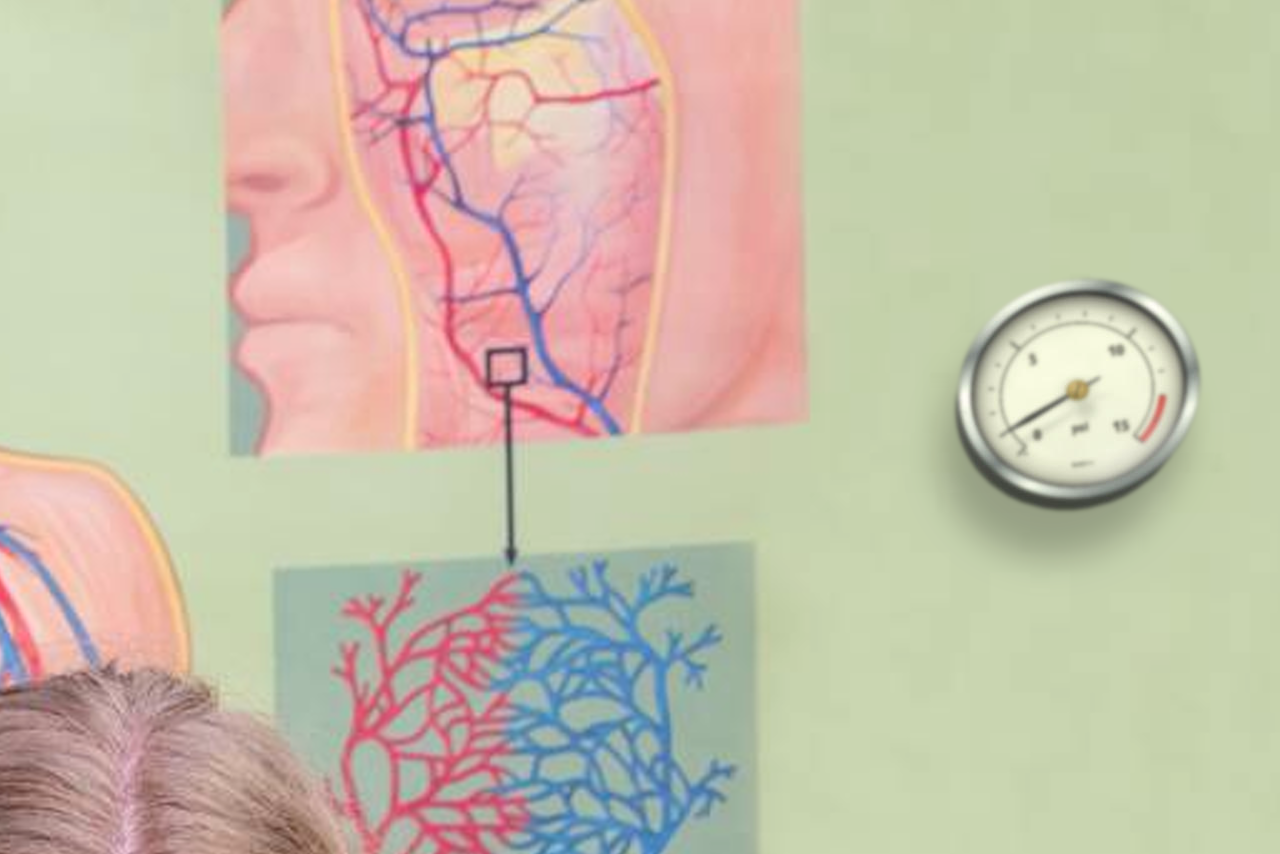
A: 1 psi
